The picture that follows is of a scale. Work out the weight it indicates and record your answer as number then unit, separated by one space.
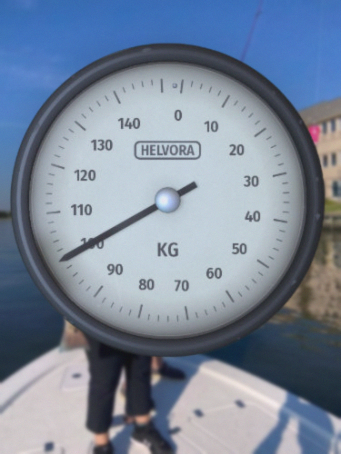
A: 100 kg
